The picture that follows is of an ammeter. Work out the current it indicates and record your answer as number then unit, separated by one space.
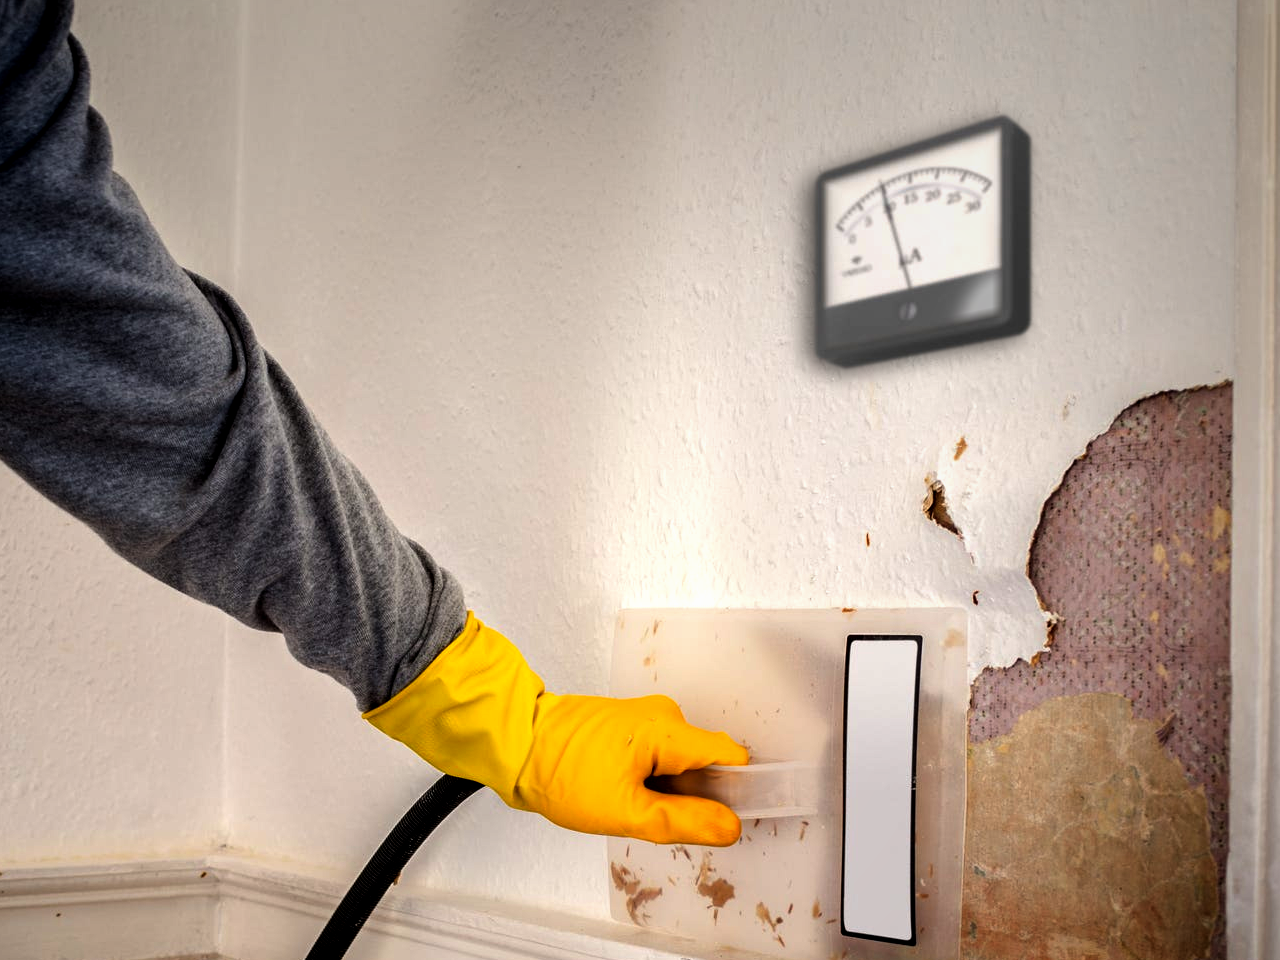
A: 10 µA
